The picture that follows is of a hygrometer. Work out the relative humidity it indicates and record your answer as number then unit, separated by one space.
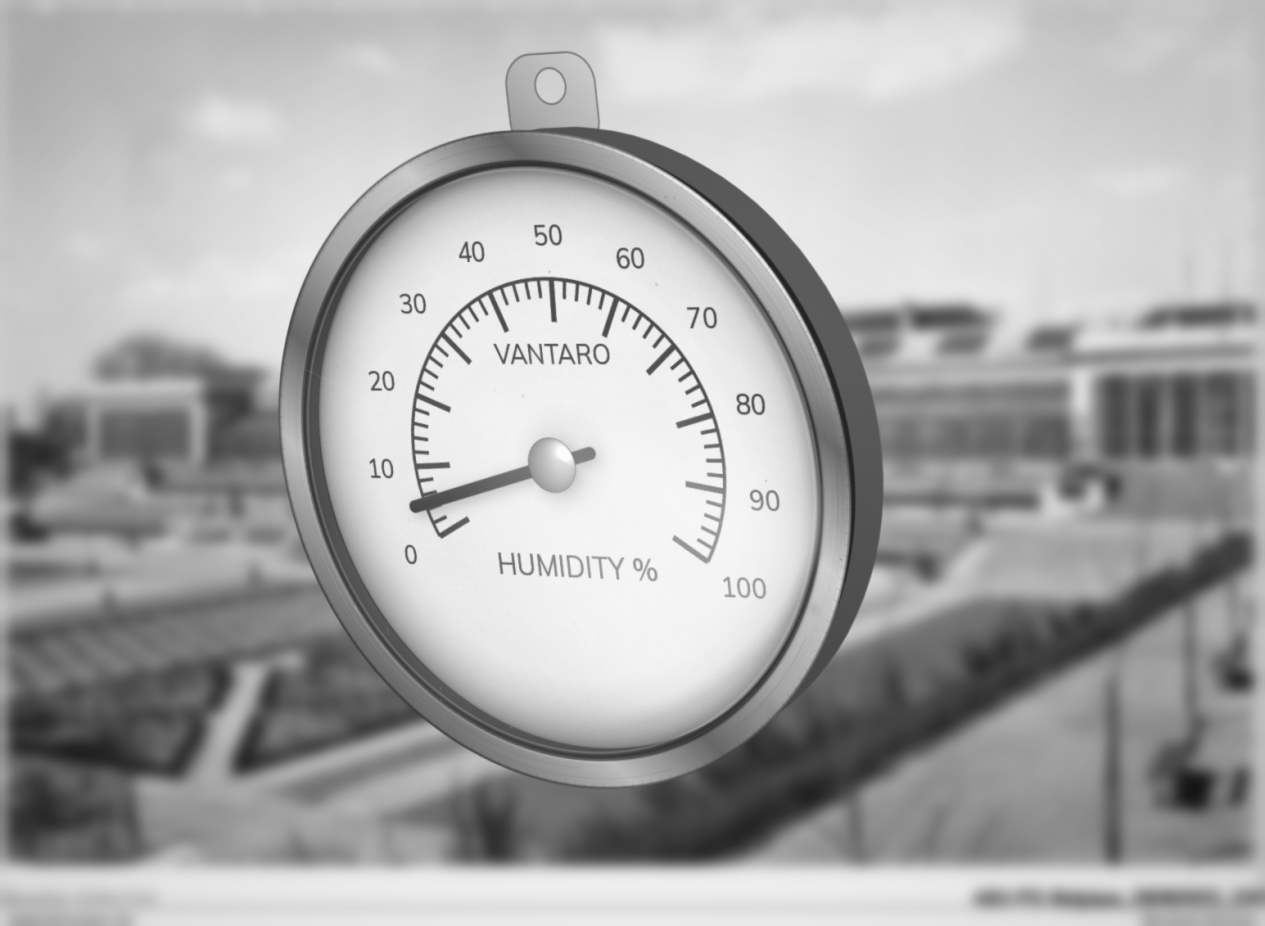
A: 5 %
